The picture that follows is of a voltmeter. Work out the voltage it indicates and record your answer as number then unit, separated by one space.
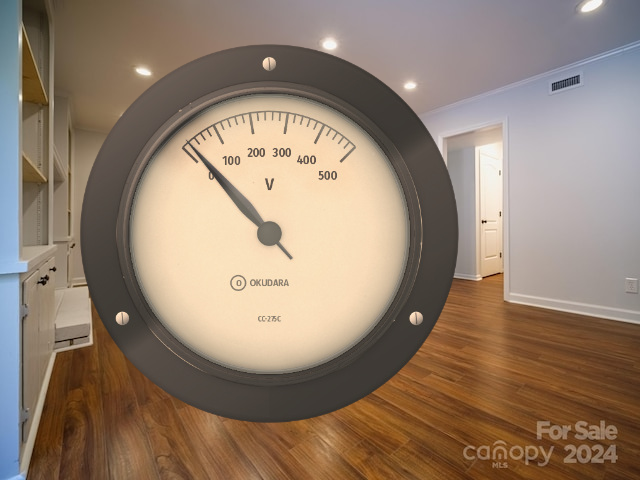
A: 20 V
